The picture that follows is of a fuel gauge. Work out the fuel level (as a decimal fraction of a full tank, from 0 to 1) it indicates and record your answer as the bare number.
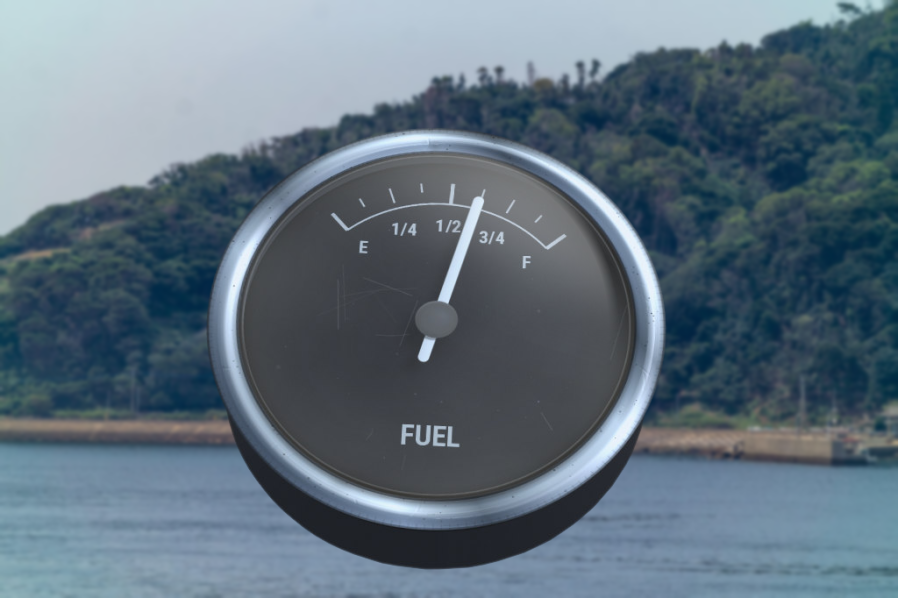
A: 0.625
